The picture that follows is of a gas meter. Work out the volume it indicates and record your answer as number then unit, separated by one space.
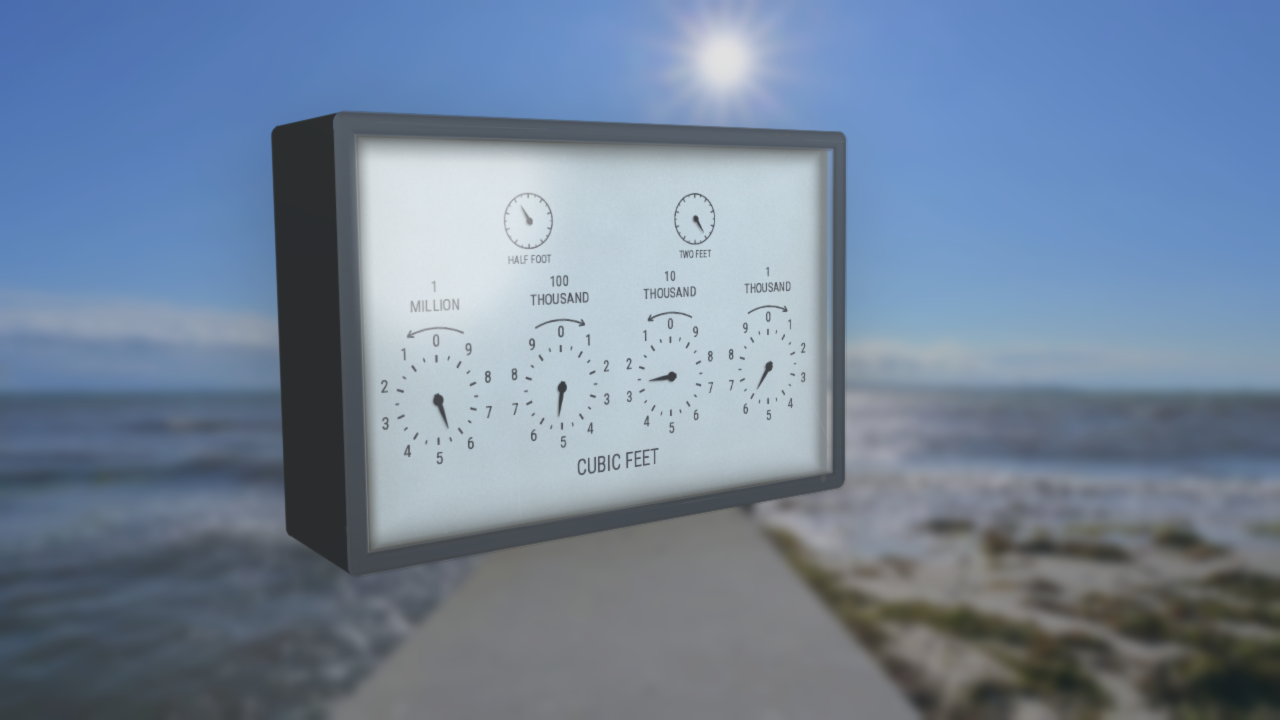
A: 552600 ft³
